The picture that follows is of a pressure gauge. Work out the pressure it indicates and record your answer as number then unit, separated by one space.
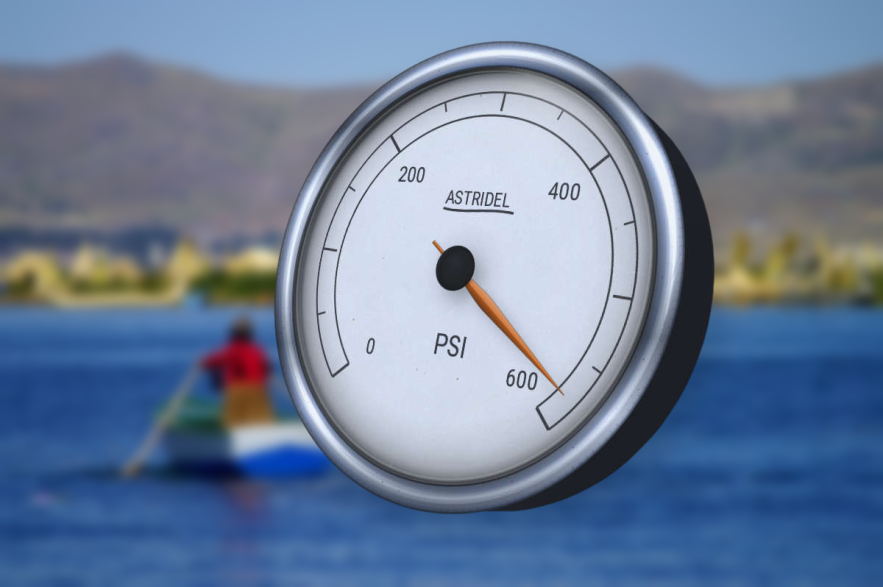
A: 575 psi
